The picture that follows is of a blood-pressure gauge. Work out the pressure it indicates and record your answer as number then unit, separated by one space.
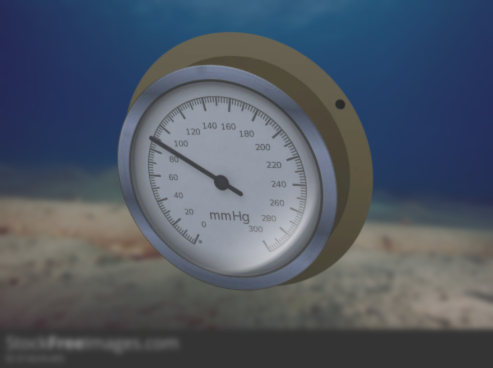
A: 90 mmHg
